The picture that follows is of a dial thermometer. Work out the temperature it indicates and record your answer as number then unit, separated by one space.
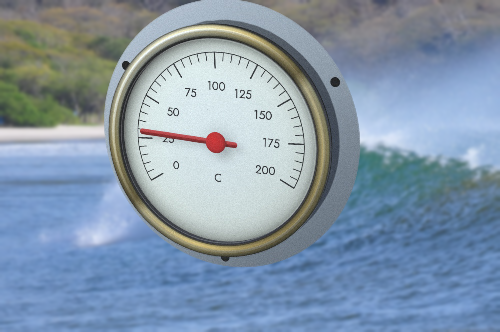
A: 30 °C
